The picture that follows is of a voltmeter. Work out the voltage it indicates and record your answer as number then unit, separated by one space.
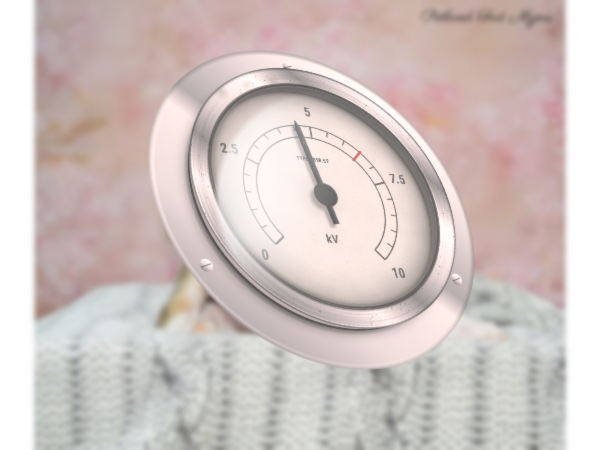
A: 4.5 kV
